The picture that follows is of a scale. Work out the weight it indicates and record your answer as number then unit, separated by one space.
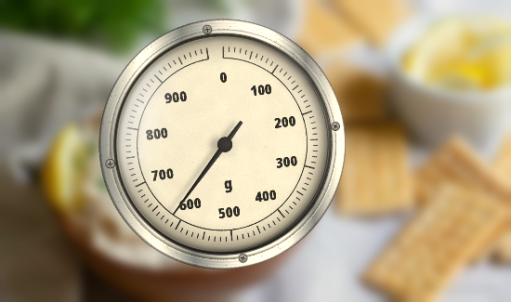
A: 620 g
